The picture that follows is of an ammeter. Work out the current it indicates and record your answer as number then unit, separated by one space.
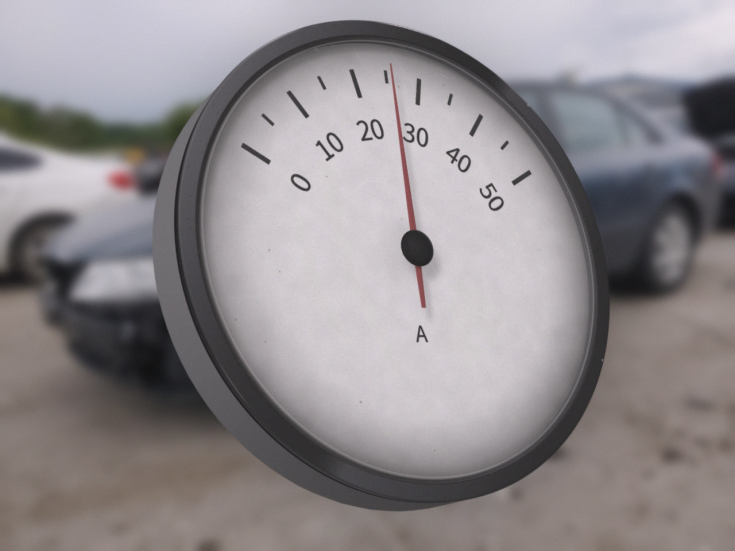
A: 25 A
